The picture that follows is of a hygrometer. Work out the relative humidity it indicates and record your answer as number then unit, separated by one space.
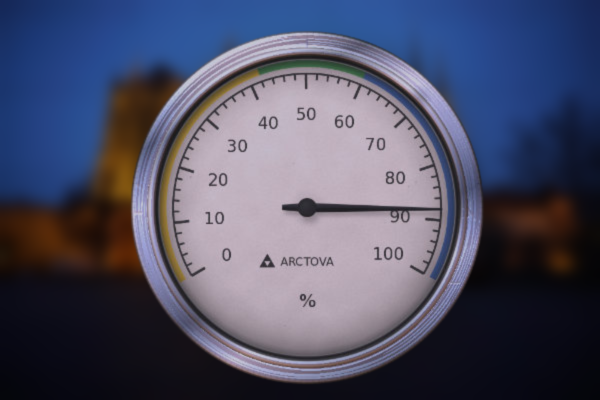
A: 88 %
